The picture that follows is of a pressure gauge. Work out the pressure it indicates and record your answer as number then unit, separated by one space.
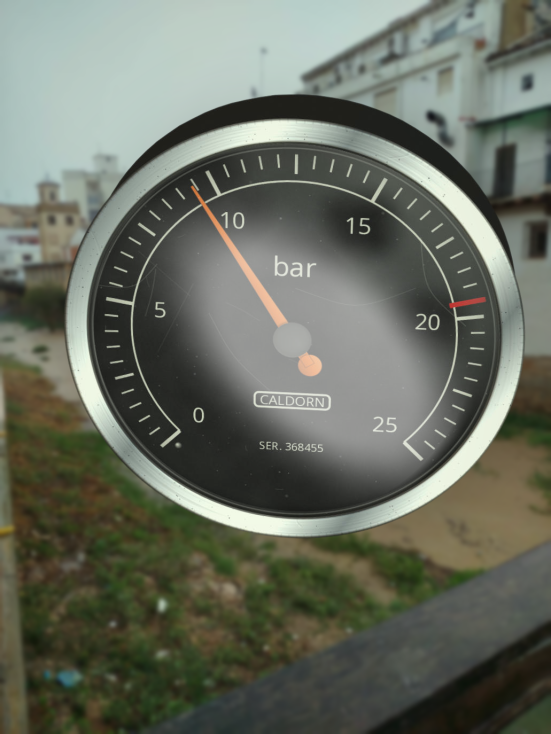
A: 9.5 bar
